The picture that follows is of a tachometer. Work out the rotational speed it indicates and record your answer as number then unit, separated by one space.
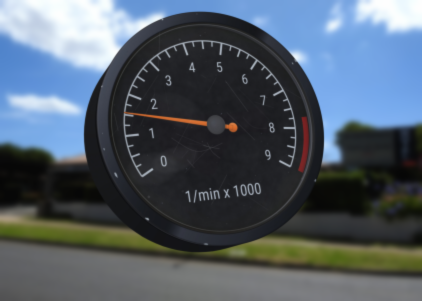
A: 1500 rpm
